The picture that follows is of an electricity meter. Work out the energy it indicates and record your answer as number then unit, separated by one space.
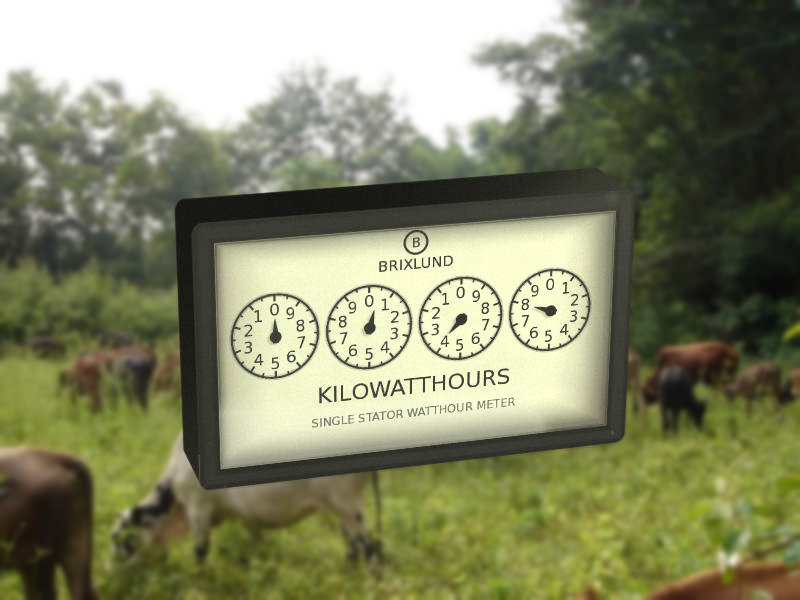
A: 38 kWh
